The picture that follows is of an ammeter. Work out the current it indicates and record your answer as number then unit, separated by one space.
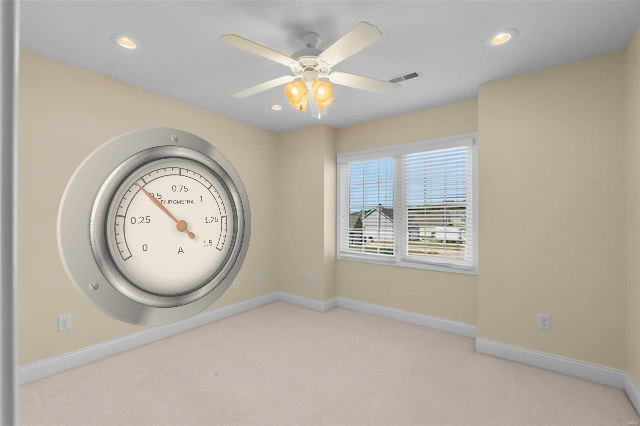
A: 0.45 A
